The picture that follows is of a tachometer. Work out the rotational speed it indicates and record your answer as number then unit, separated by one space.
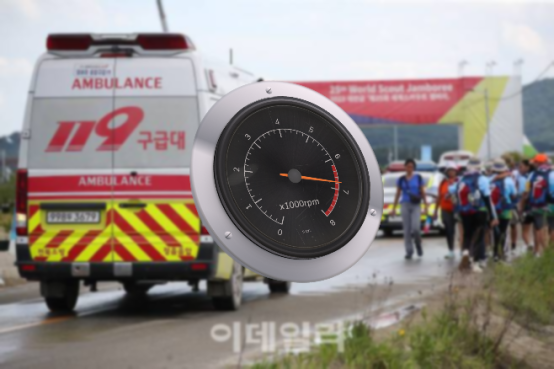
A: 6800 rpm
